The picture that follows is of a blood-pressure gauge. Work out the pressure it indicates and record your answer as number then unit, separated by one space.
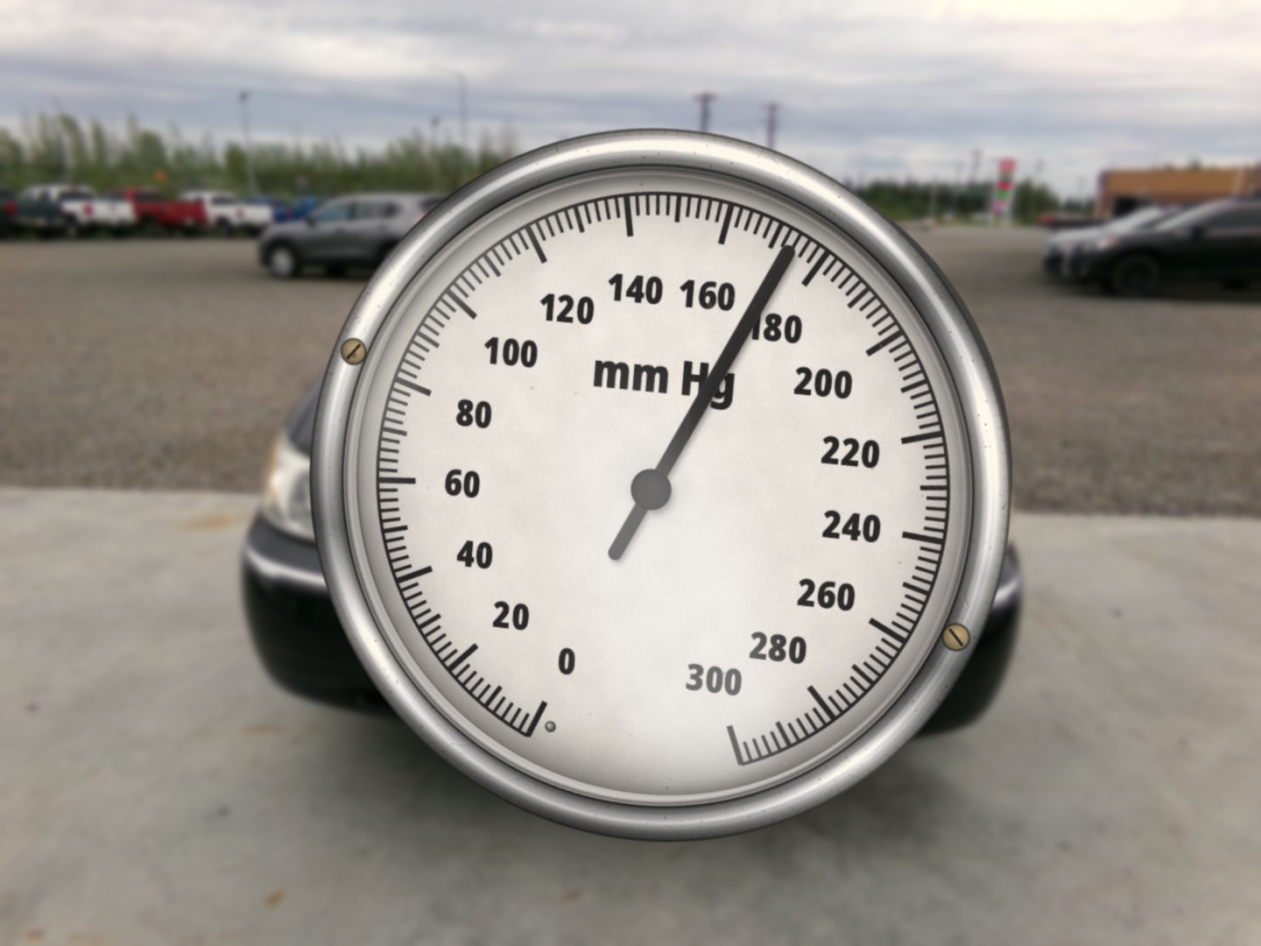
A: 174 mmHg
